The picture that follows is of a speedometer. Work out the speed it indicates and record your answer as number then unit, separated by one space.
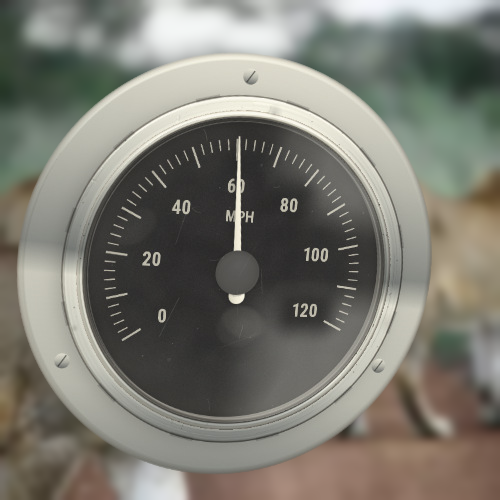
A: 60 mph
